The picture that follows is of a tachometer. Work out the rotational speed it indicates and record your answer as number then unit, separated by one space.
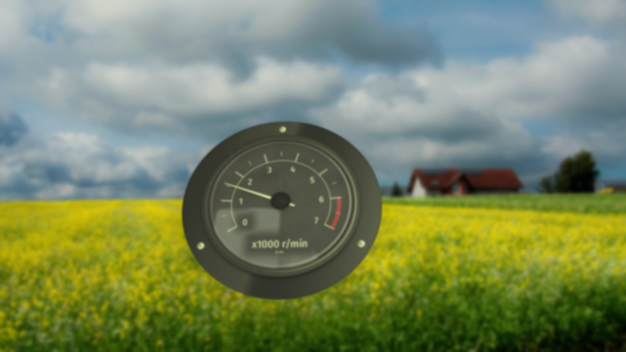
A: 1500 rpm
